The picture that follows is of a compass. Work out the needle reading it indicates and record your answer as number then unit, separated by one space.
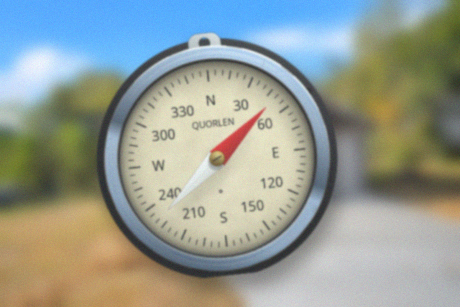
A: 50 °
